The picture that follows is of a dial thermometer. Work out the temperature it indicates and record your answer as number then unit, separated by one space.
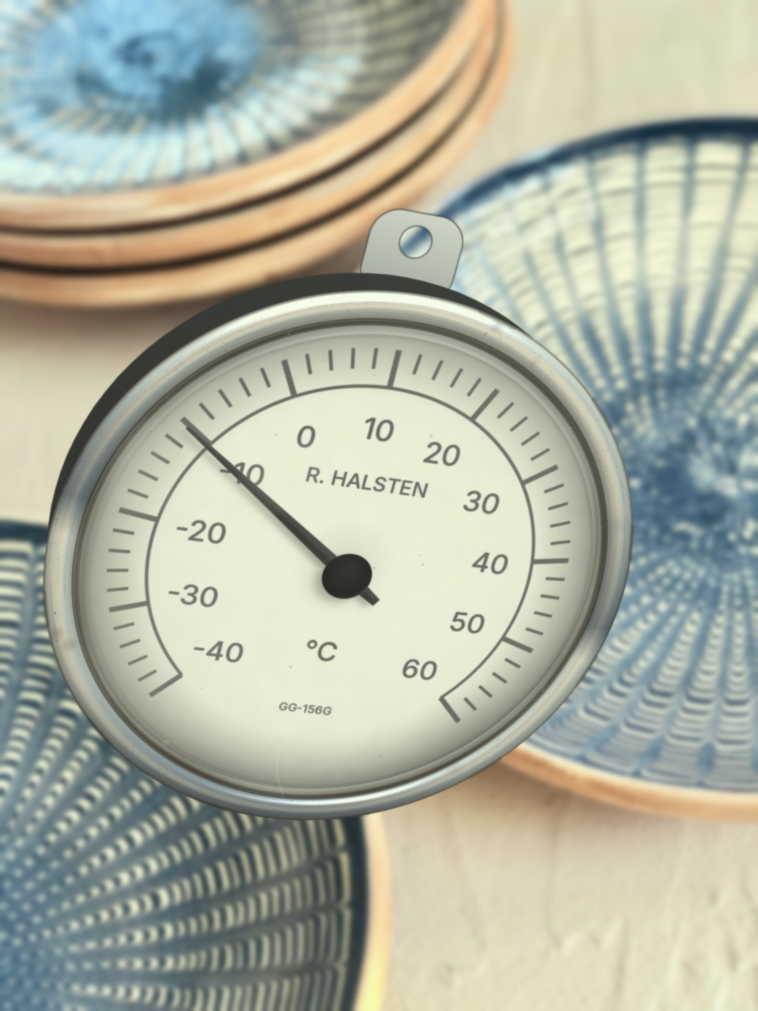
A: -10 °C
